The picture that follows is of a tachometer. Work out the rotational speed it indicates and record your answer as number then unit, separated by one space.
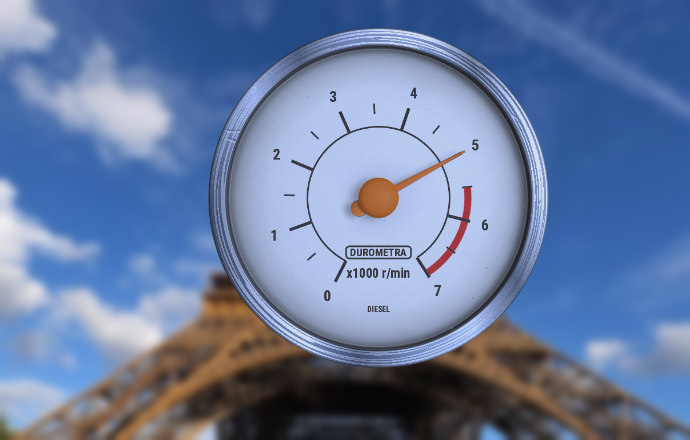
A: 5000 rpm
